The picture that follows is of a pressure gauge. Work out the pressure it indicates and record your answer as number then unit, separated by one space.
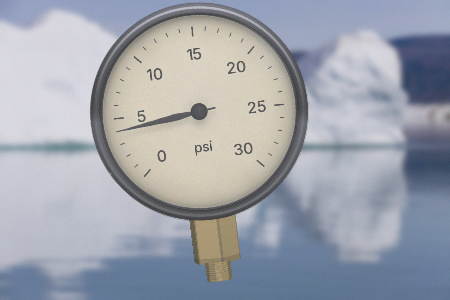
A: 4 psi
